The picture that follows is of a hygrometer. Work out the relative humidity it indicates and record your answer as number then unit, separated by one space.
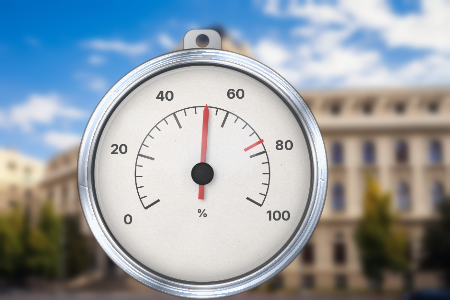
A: 52 %
